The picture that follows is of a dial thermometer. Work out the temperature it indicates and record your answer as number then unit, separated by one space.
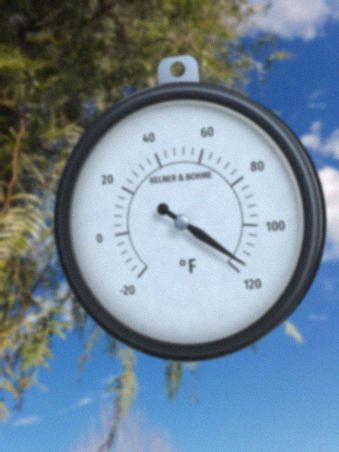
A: 116 °F
